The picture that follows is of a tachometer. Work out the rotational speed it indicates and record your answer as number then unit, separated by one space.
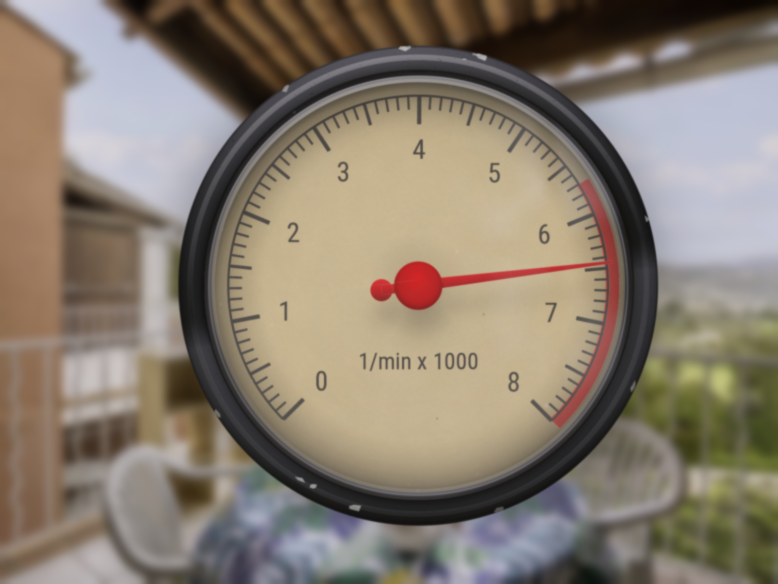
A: 6450 rpm
